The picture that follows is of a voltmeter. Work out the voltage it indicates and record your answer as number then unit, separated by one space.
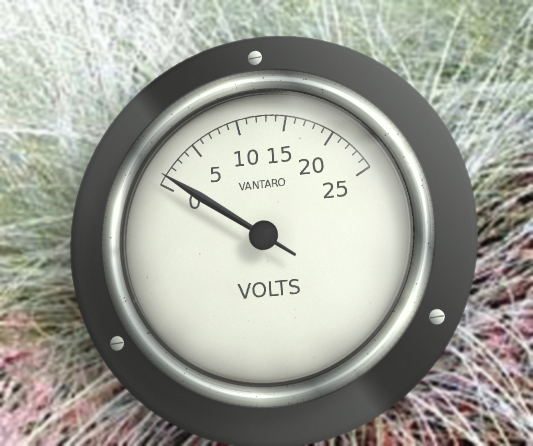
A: 1 V
